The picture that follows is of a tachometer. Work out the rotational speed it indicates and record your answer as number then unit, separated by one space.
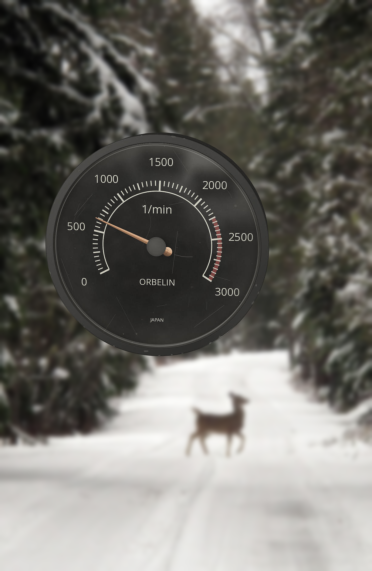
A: 650 rpm
